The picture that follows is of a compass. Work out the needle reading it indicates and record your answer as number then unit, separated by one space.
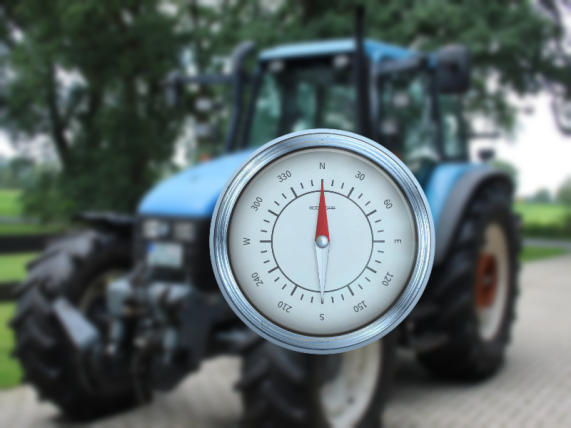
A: 0 °
